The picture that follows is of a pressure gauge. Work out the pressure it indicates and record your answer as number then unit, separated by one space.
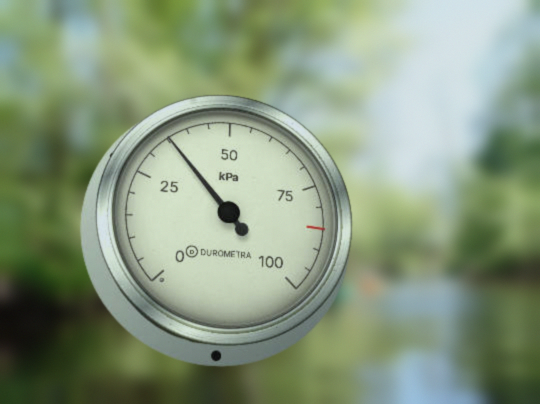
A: 35 kPa
